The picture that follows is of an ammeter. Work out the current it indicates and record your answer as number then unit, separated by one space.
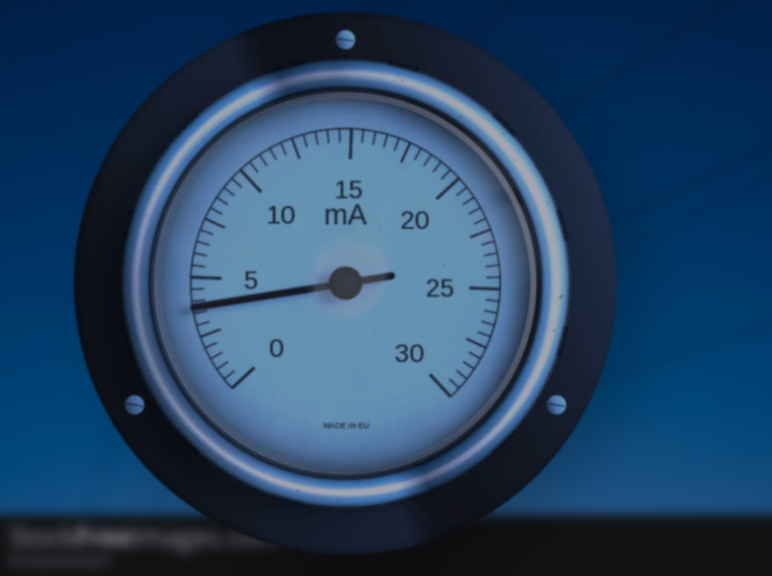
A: 3.75 mA
